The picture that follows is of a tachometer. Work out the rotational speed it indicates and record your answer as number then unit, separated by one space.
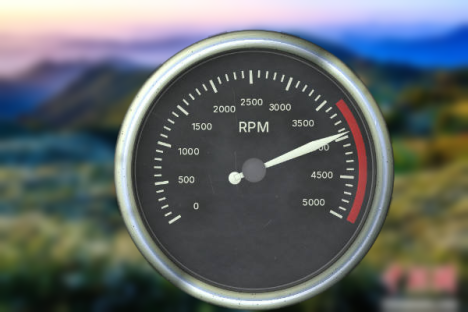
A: 3950 rpm
